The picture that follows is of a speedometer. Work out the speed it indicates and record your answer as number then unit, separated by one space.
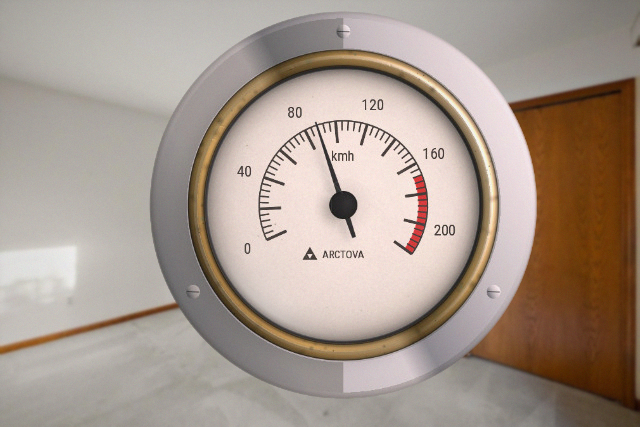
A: 88 km/h
